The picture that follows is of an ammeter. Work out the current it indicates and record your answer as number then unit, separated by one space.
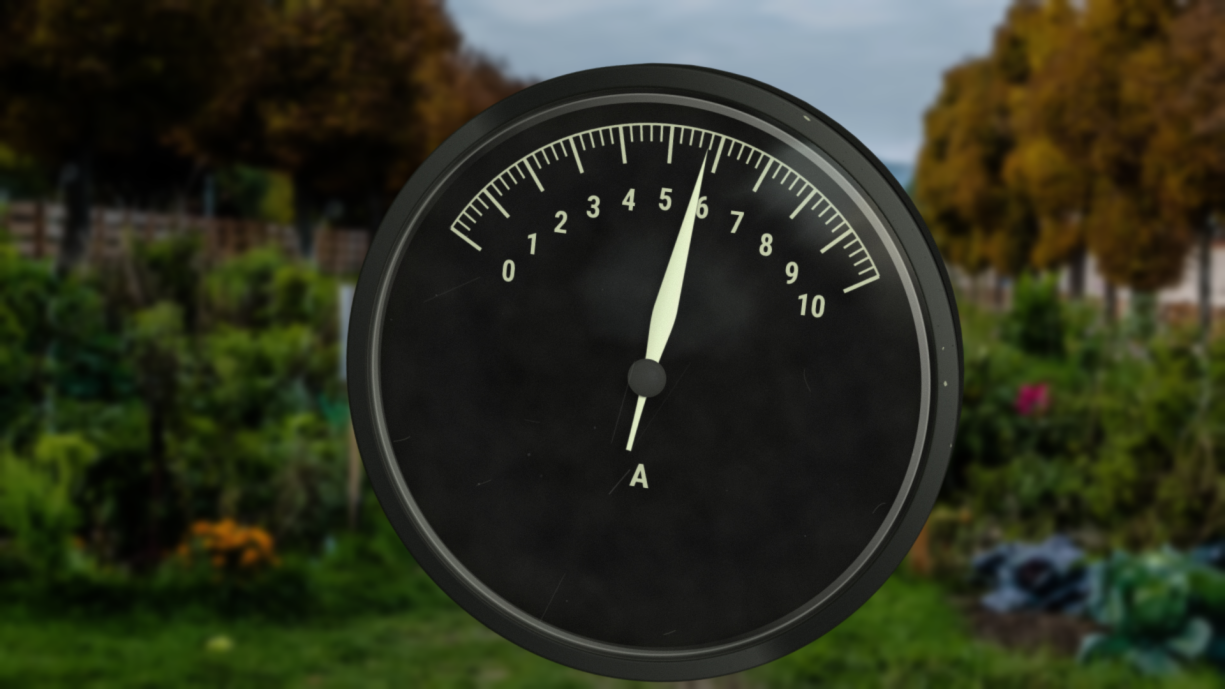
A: 5.8 A
